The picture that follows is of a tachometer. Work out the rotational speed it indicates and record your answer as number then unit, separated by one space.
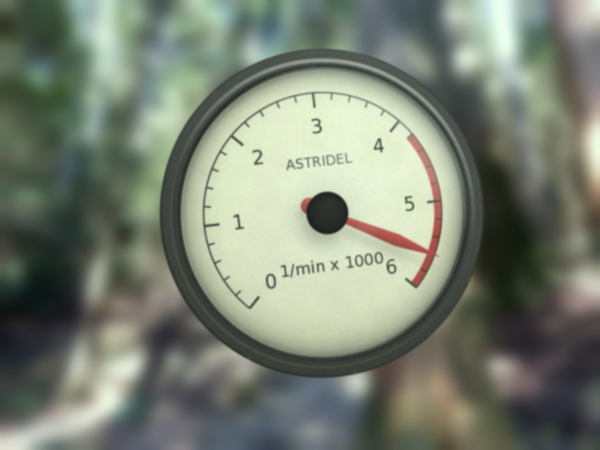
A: 5600 rpm
